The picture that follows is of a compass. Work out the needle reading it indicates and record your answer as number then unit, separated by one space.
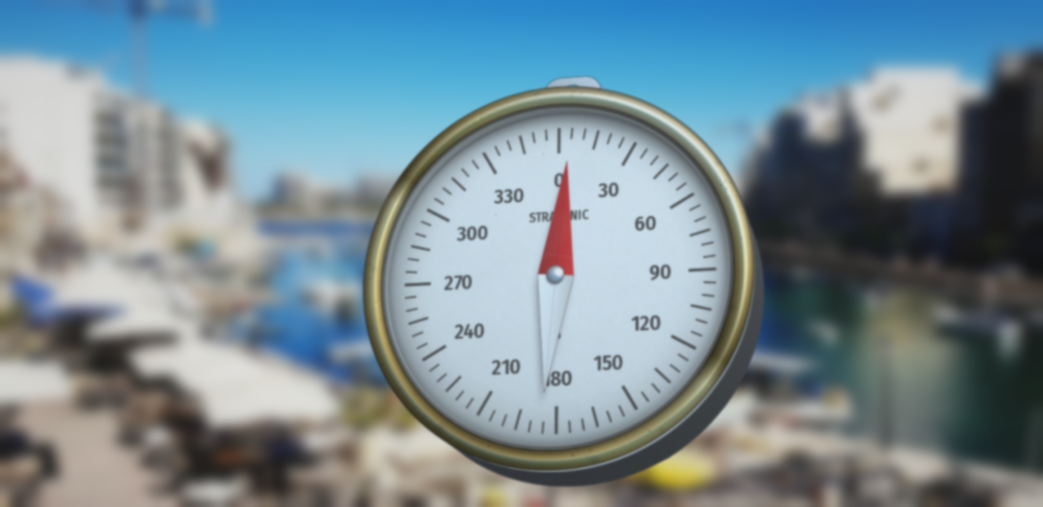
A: 5 °
